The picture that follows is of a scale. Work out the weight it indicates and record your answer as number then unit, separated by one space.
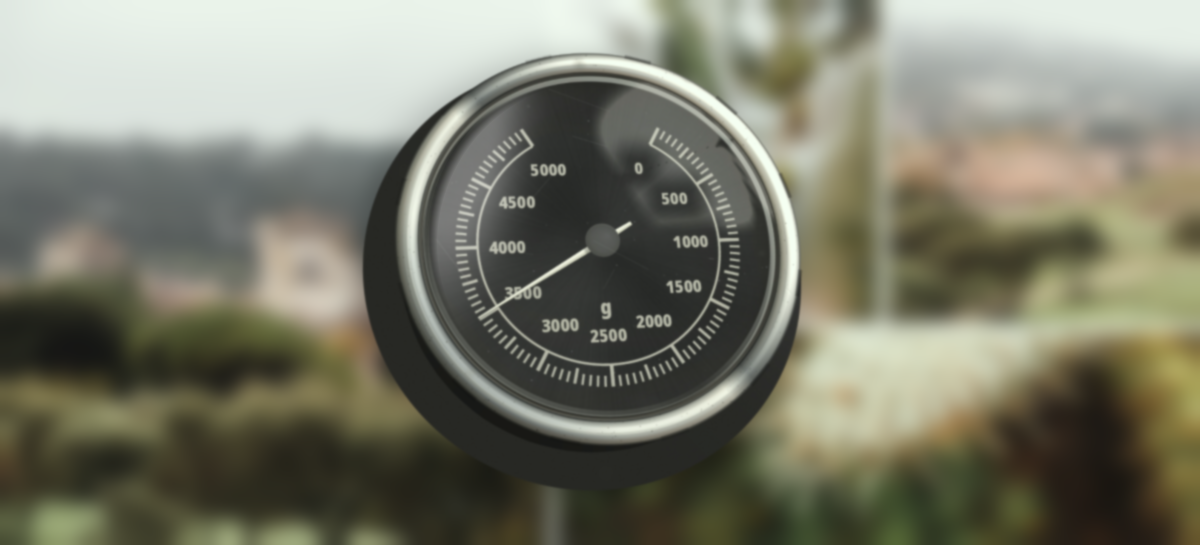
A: 3500 g
